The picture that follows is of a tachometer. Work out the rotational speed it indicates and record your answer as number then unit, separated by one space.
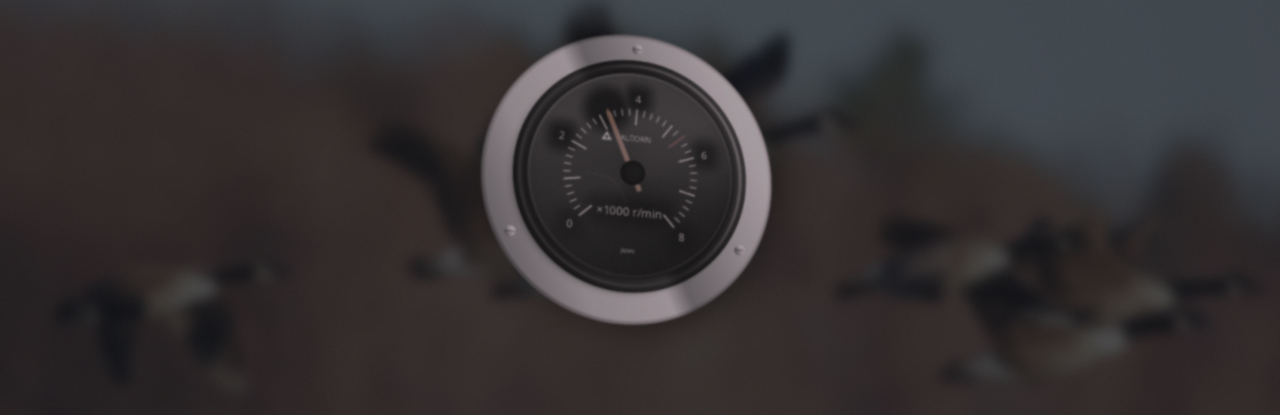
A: 3200 rpm
